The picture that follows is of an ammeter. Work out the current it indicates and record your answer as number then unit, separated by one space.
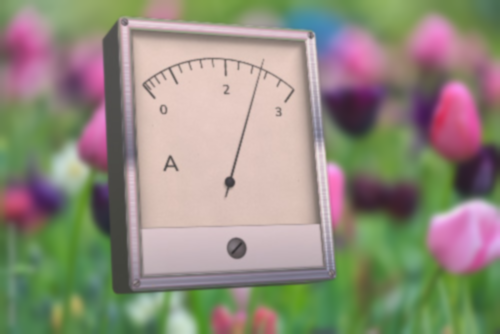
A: 2.5 A
